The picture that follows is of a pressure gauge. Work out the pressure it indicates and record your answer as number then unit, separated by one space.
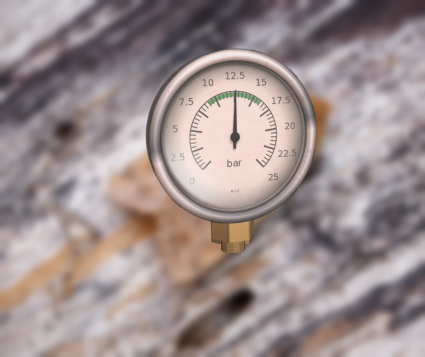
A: 12.5 bar
